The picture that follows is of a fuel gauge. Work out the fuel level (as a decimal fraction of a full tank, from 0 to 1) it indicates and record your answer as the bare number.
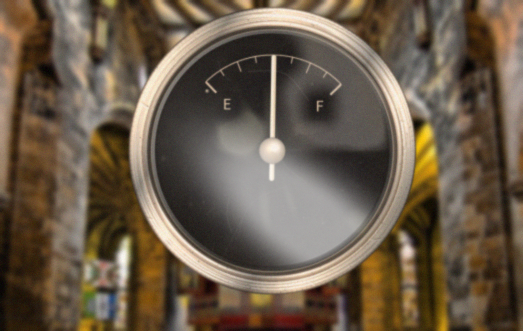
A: 0.5
